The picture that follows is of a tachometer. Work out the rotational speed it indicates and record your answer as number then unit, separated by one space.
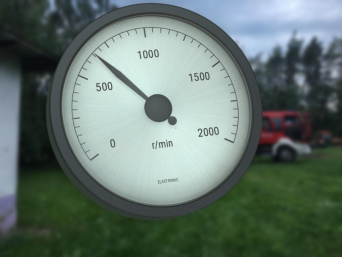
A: 650 rpm
